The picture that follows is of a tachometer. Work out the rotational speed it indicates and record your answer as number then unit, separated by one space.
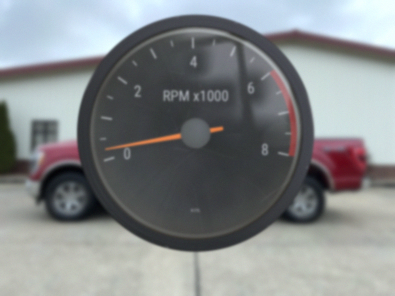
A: 250 rpm
